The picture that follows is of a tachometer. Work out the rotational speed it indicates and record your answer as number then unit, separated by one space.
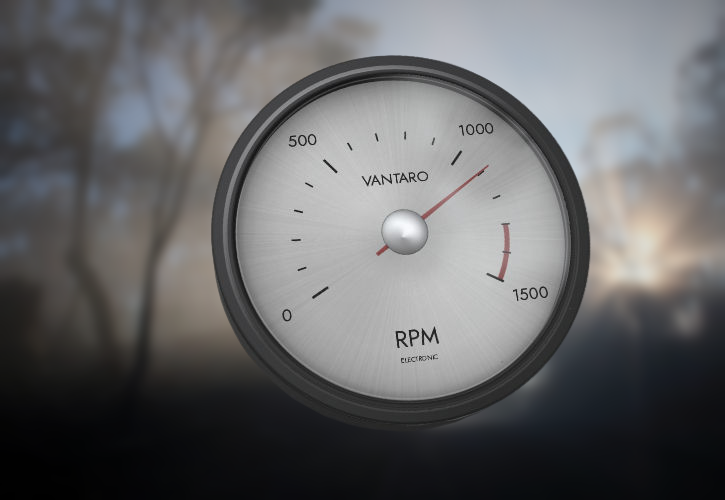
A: 1100 rpm
